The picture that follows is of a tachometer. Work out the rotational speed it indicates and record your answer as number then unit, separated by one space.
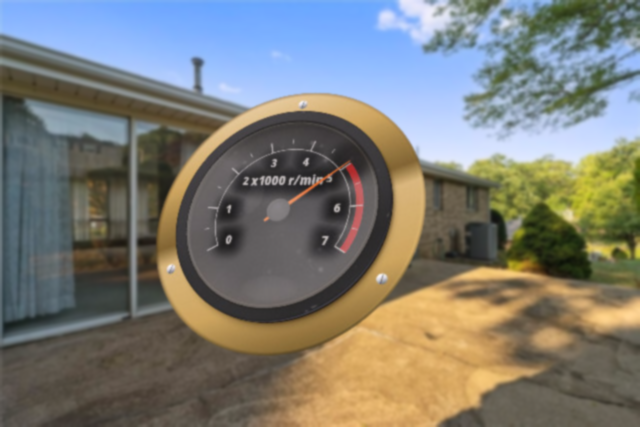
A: 5000 rpm
